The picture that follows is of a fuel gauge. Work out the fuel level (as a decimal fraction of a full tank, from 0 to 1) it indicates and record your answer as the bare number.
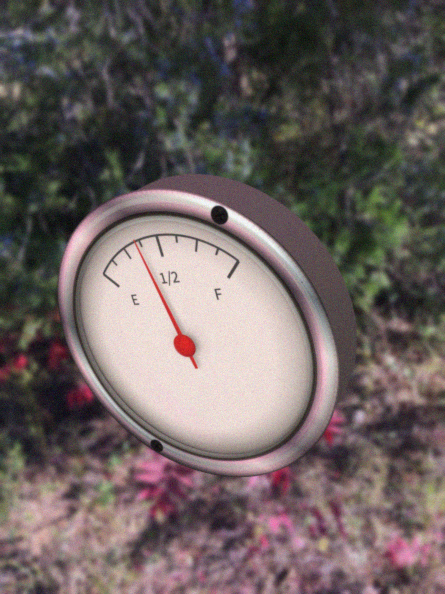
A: 0.375
